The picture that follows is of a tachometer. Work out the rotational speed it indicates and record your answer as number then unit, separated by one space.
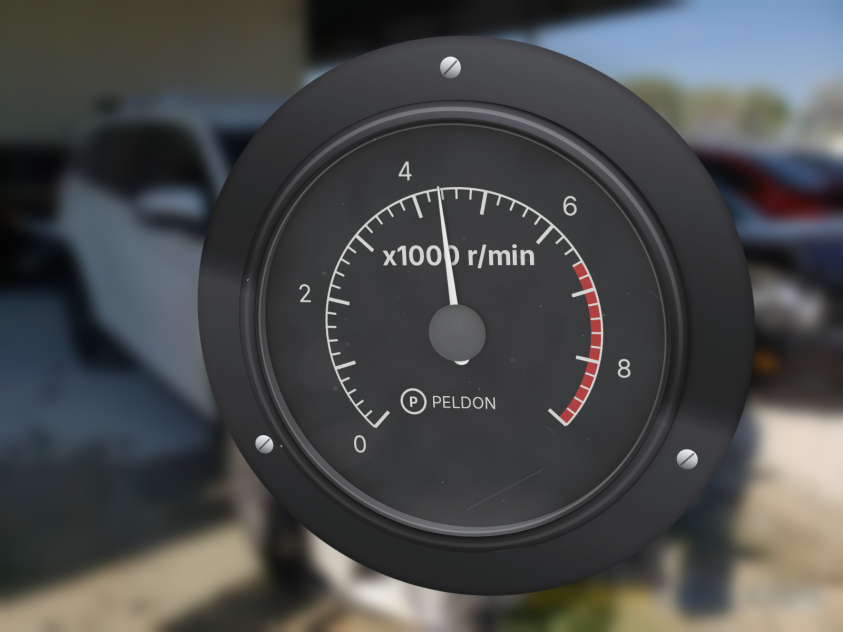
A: 4400 rpm
